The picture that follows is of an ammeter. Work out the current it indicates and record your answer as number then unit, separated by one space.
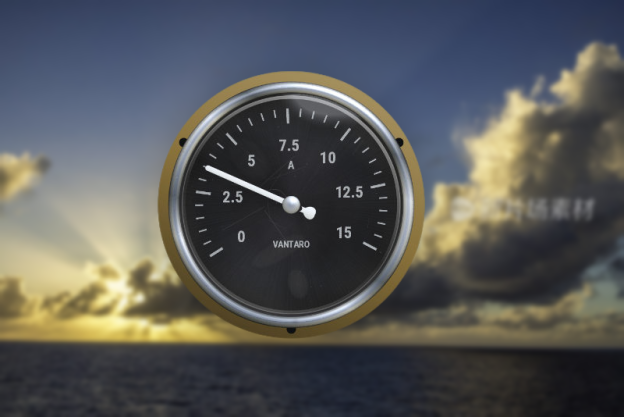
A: 3.5 A
